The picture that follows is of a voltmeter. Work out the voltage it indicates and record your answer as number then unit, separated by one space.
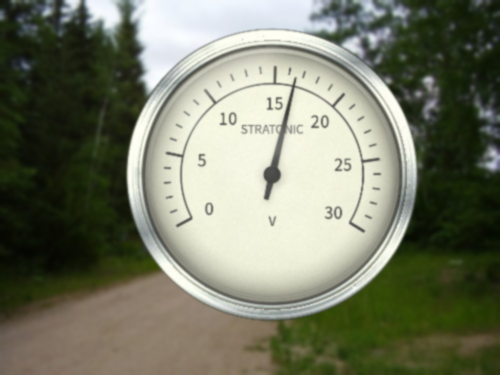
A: 16.5 V
